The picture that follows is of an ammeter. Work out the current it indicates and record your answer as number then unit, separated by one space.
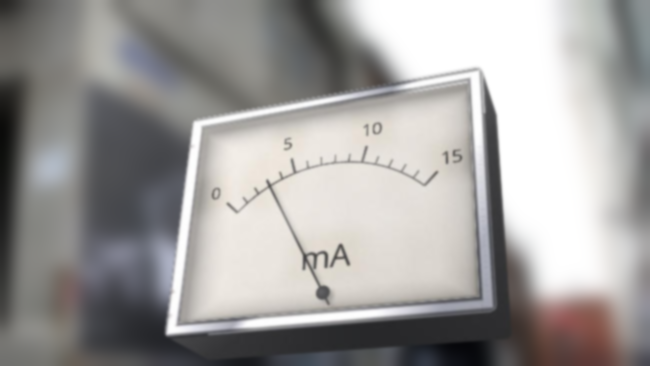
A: 3 mA
